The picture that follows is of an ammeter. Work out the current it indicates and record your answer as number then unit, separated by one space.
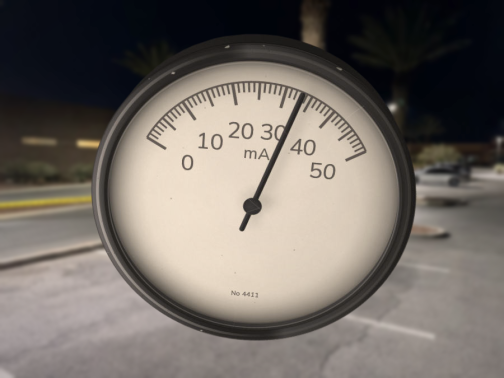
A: 33 mA
